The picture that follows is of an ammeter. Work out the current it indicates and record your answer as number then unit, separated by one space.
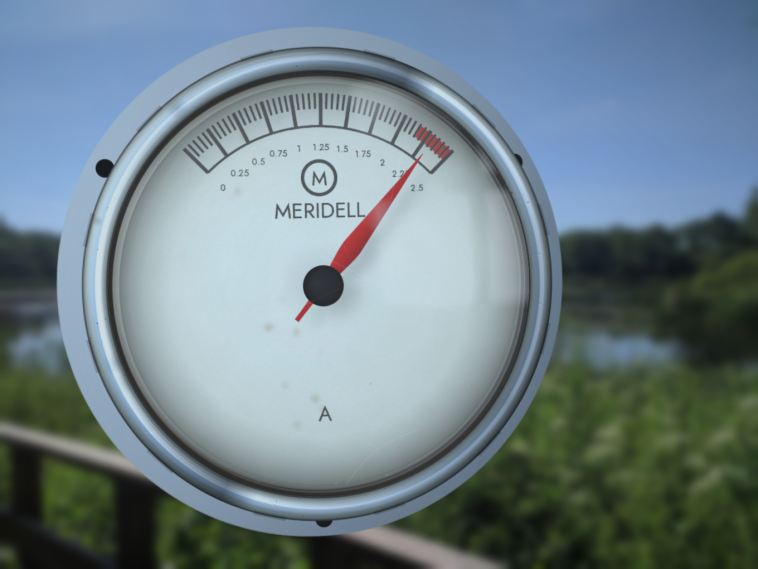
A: 2.3 A
